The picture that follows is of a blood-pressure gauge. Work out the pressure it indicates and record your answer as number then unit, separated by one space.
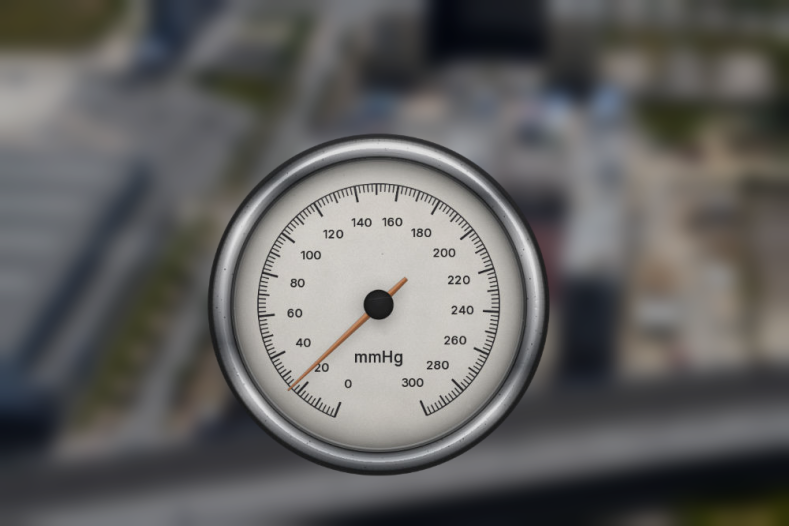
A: 24 mmHg
